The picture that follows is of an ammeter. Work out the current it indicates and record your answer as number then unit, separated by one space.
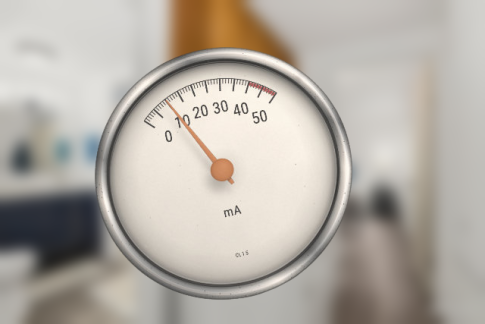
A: 10 mA
